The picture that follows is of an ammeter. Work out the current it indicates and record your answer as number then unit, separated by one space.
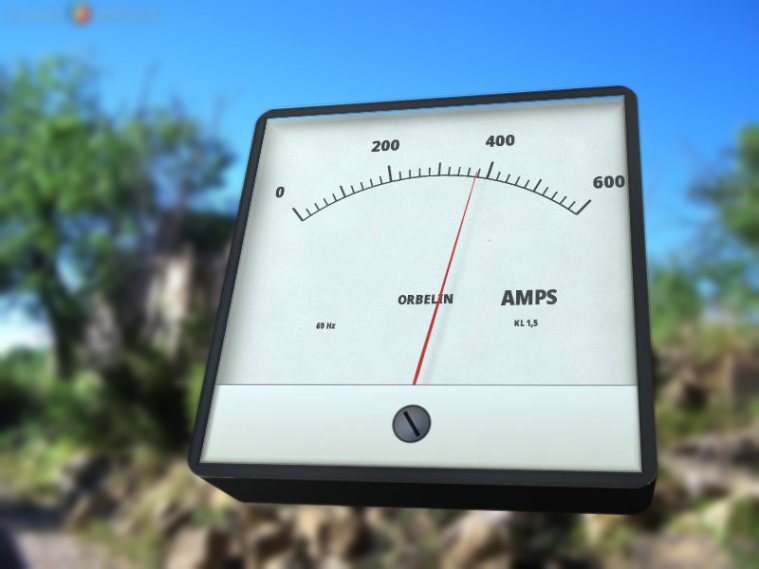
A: 380 A
